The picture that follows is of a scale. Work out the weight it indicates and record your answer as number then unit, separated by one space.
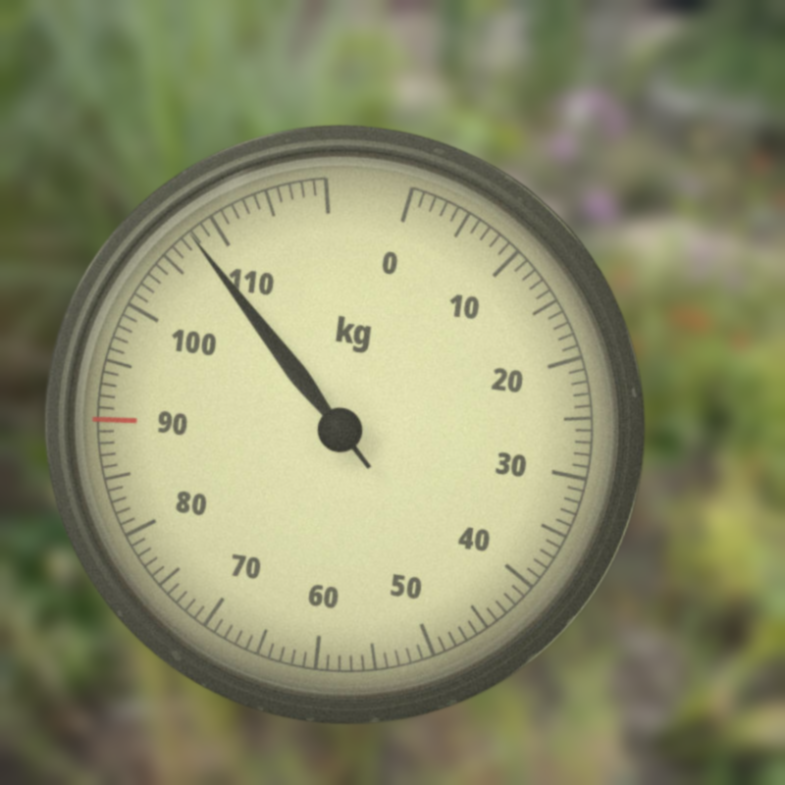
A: 108 kg
